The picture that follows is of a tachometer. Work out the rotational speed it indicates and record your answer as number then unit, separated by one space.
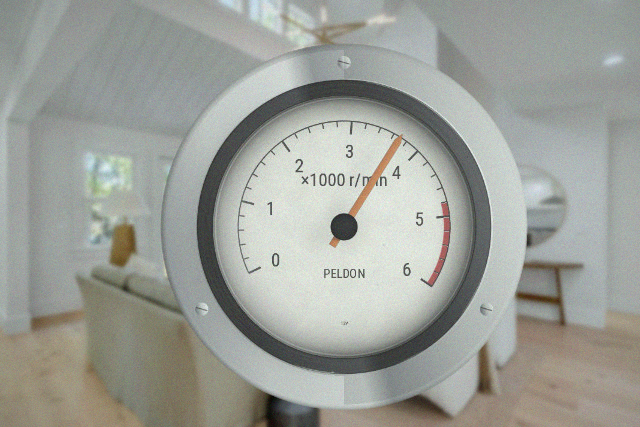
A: 3700 rpm
